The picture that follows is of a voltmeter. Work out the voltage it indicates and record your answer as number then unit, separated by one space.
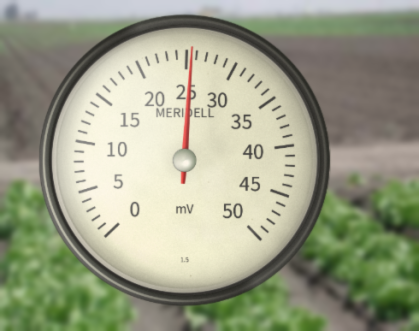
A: 25.5 mV
